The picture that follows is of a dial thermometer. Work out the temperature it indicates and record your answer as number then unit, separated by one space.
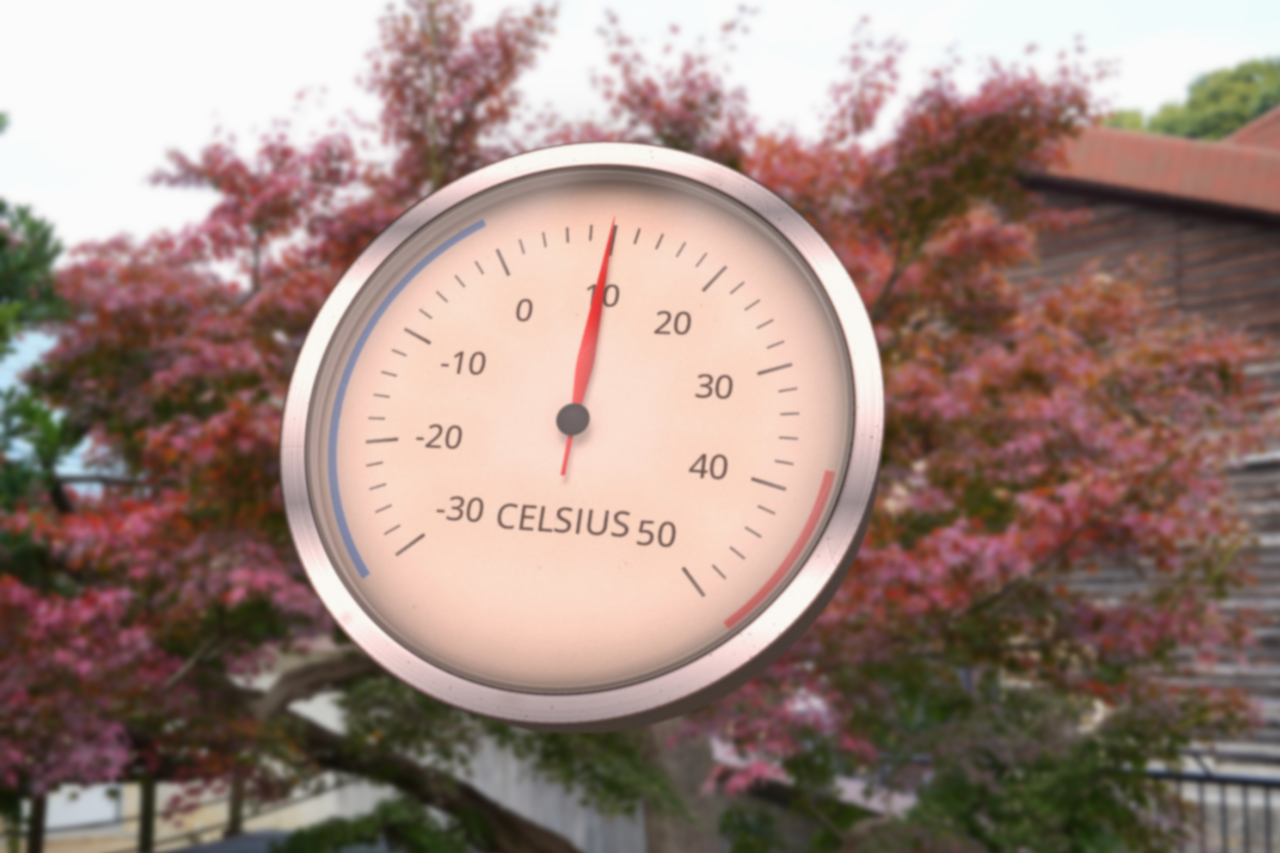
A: 10 °C
